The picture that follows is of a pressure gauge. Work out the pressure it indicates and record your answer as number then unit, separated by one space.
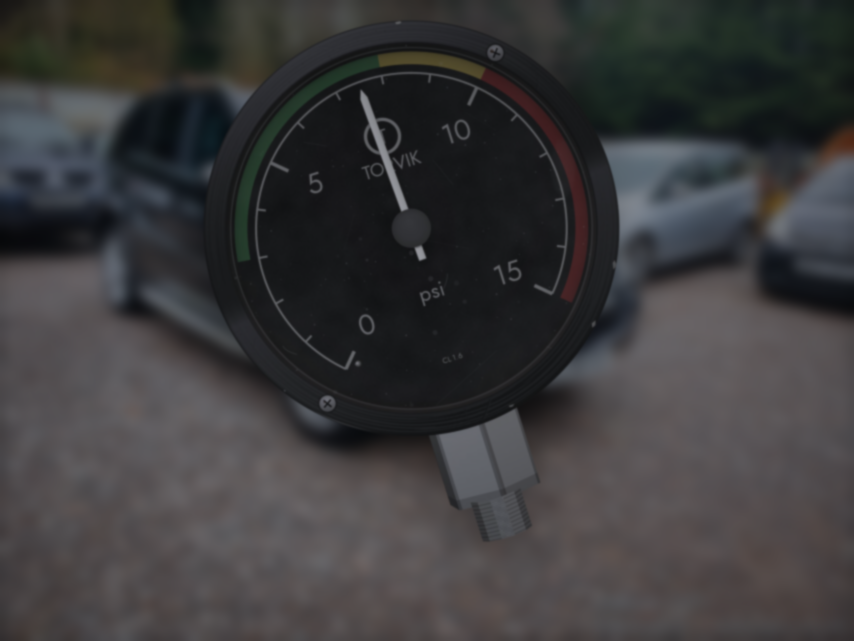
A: 7.5 psi
